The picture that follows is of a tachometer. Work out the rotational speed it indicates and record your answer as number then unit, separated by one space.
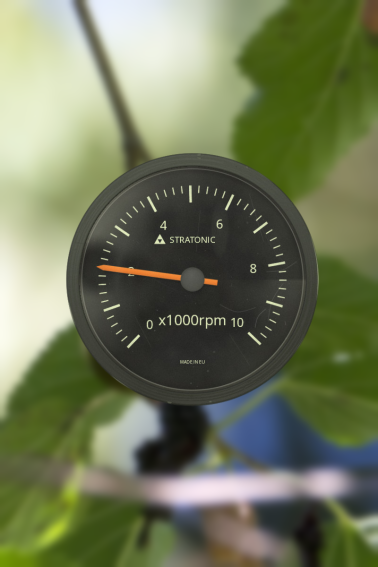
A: 2000 rpm
